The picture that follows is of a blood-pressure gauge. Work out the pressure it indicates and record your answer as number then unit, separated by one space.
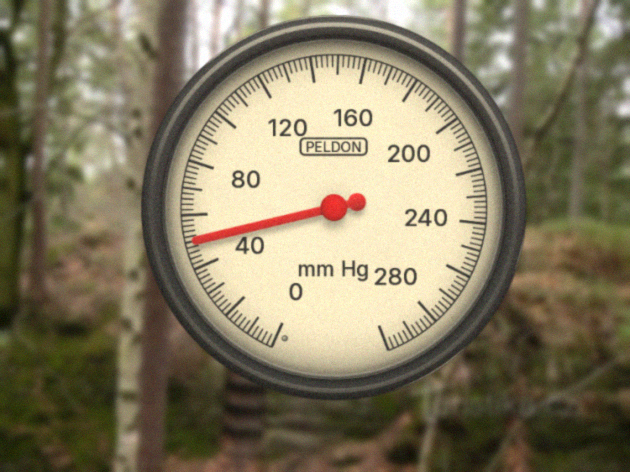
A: 50 mmHg
